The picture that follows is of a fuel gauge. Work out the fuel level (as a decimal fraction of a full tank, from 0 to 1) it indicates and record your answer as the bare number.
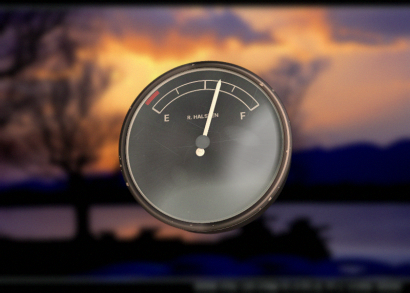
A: 0.625
